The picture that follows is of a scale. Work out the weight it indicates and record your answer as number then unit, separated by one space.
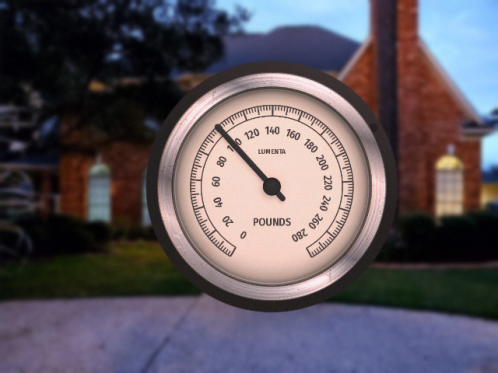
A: 100 lb
